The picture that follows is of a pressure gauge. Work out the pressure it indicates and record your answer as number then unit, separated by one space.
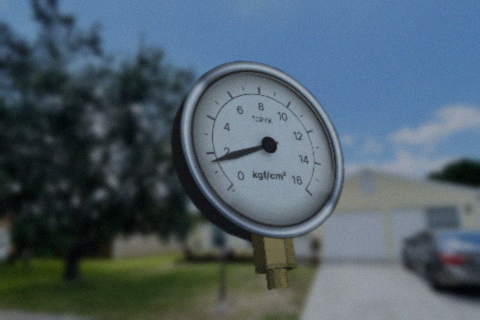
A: 1.5 kg/cm²
